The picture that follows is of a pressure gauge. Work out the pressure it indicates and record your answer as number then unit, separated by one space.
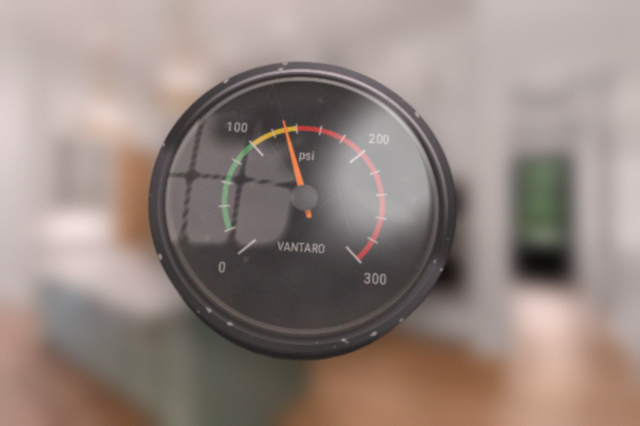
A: 130 psi
